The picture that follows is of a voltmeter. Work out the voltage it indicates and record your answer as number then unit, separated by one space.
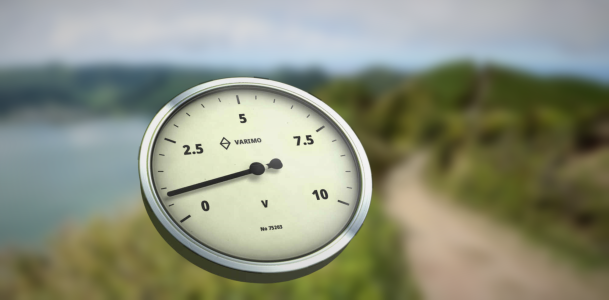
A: 0.75 V
